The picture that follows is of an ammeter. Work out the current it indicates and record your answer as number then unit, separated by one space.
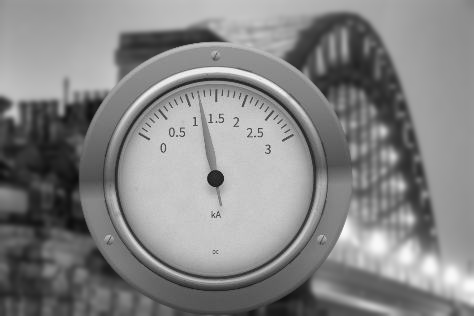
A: 1.2 kA
